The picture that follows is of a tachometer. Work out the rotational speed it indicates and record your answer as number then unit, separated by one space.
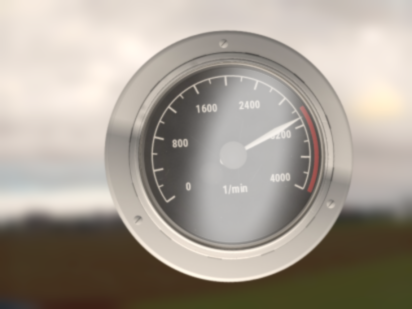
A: 3100 rpm
